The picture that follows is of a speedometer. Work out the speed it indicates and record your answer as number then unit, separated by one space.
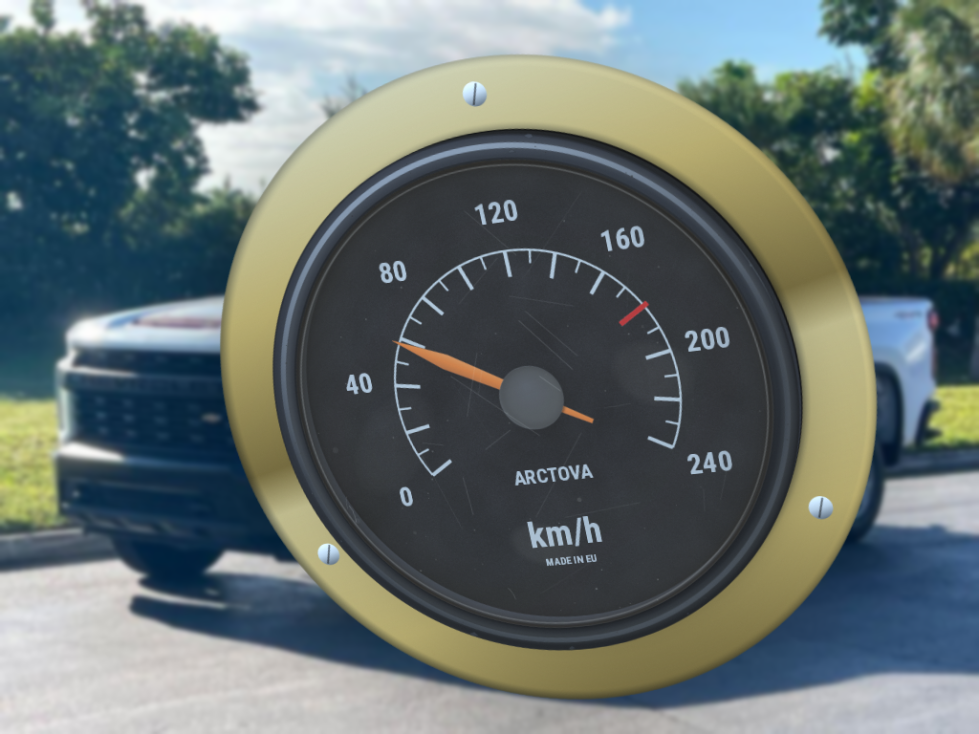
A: 60 km/h
